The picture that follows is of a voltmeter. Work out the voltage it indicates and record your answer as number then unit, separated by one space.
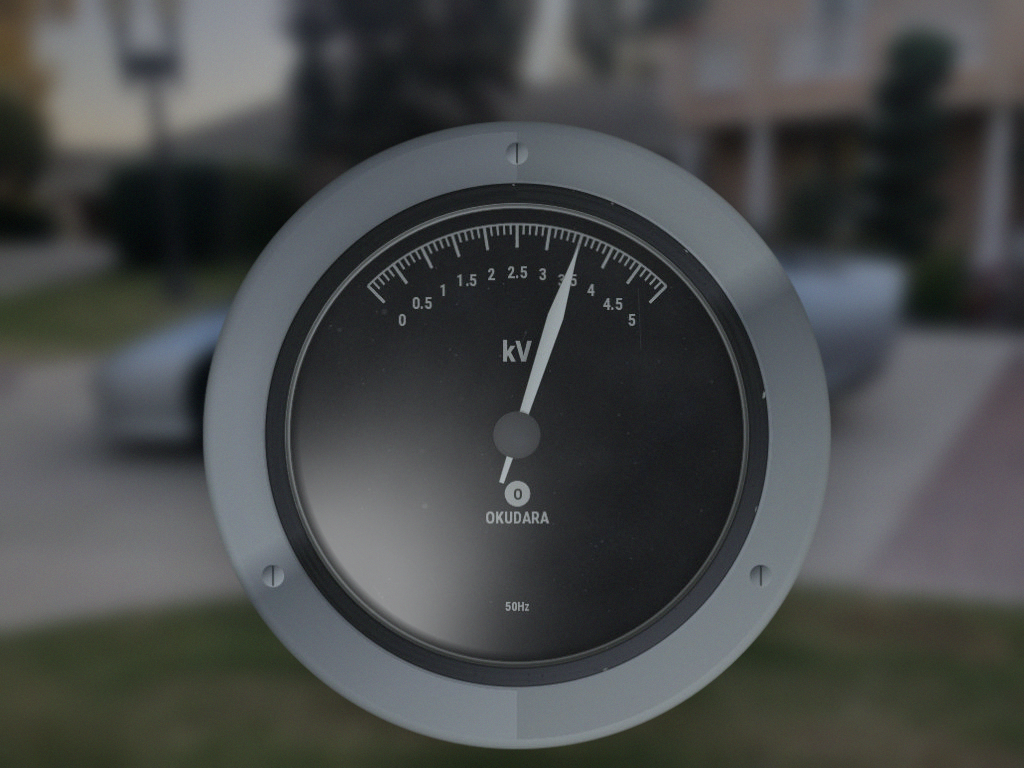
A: 3.5 kV
